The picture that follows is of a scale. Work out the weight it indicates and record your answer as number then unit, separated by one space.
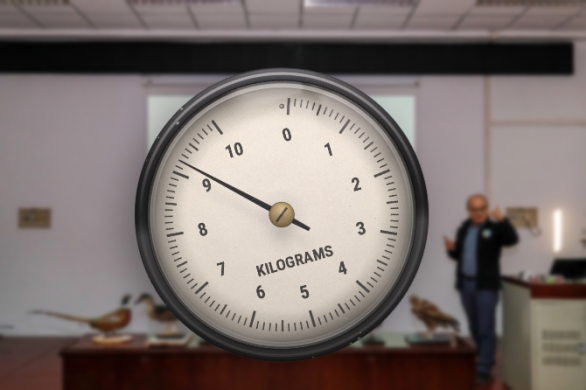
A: 9.2 kg
